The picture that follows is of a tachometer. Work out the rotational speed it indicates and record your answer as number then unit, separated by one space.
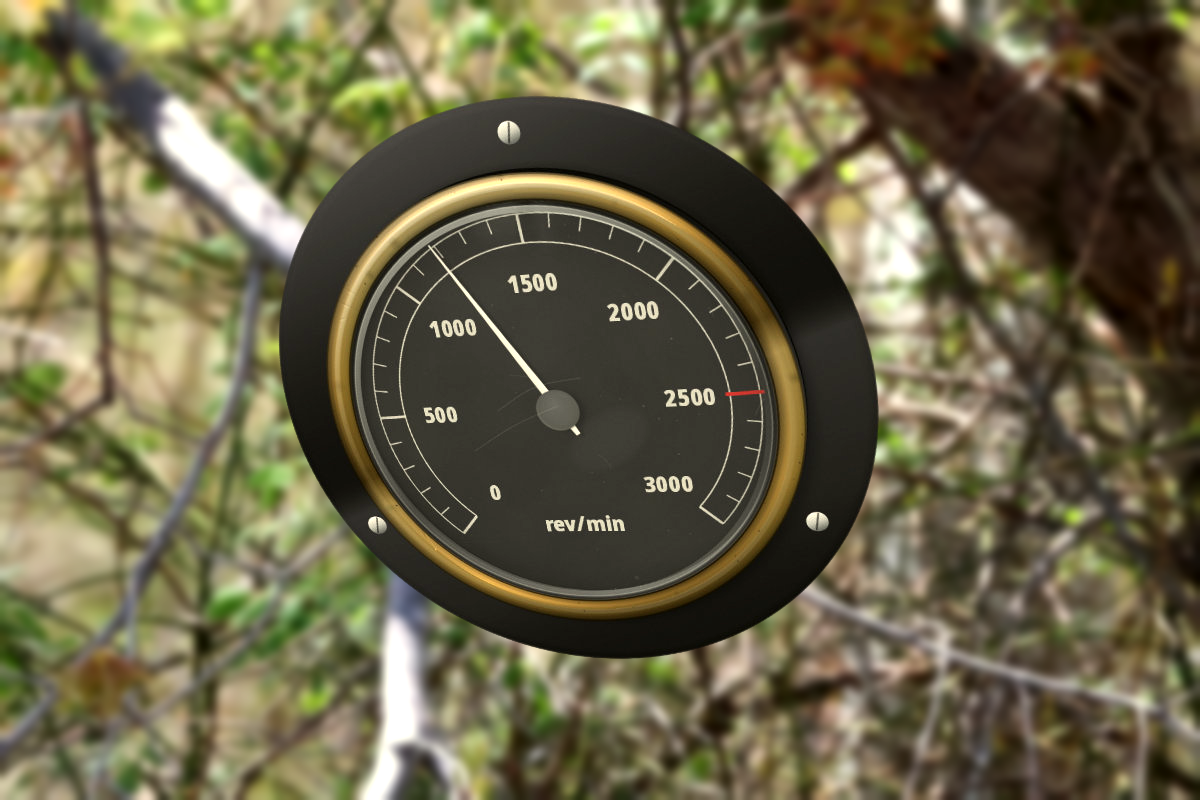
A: 1200 rpm
